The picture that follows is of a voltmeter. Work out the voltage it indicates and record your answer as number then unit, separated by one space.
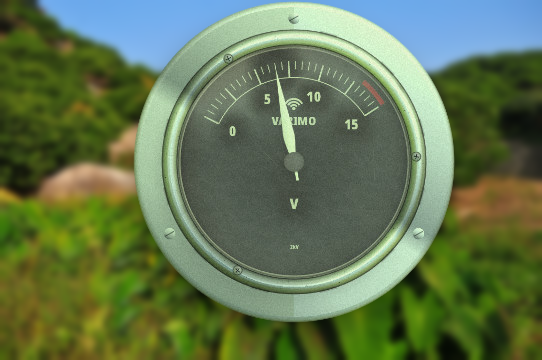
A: 6.5 V
